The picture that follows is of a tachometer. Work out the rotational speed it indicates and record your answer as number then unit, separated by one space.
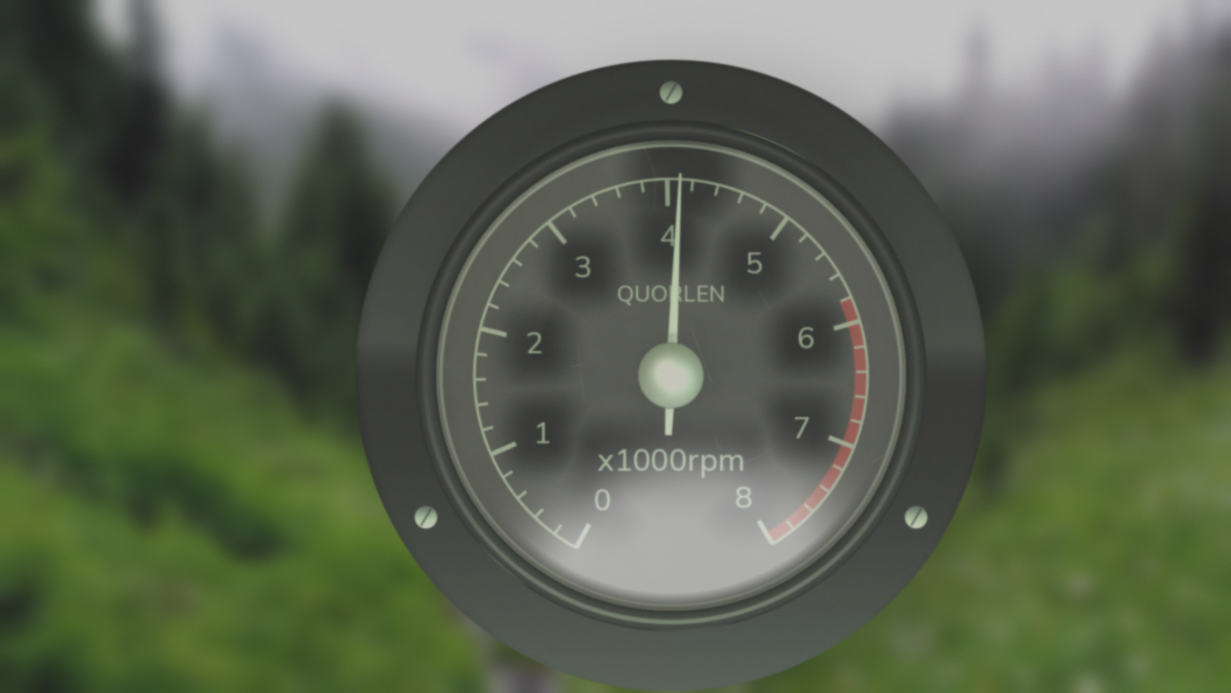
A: 4100 rpm
